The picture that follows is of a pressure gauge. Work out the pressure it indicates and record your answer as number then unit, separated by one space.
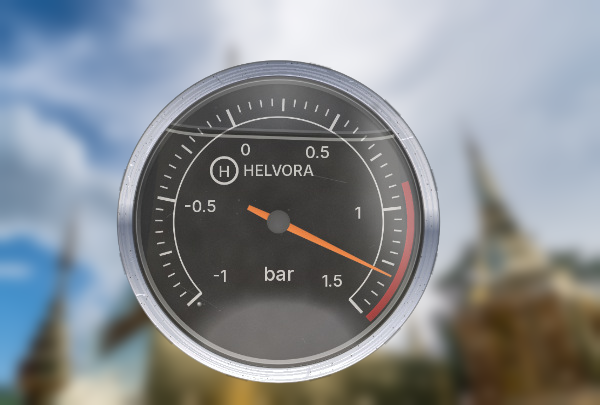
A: 1.3 bar
